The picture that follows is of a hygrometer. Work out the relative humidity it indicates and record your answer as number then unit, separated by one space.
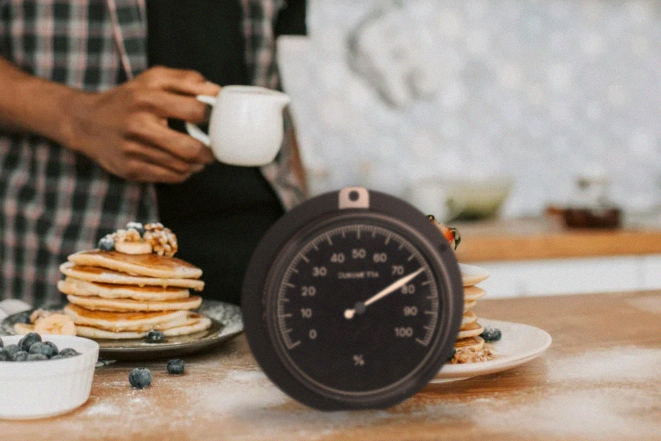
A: 75 %
